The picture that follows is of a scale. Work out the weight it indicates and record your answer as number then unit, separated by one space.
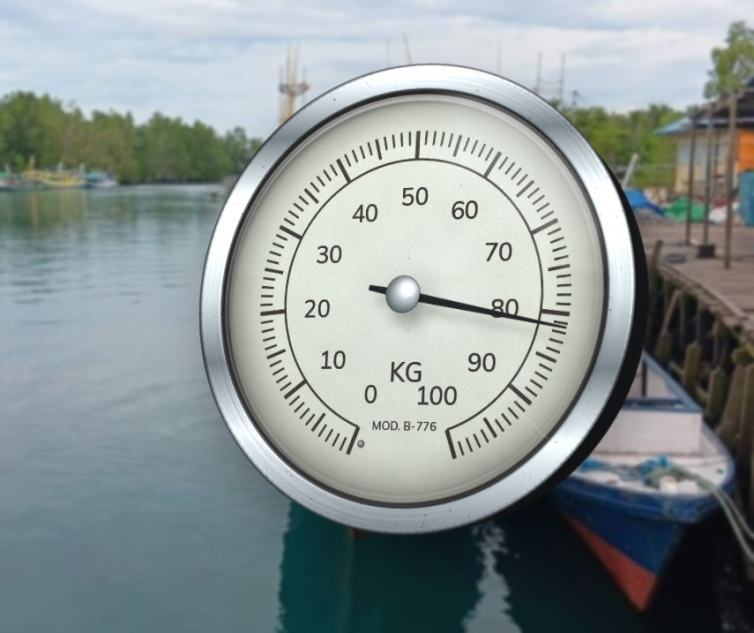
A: 81.5 kg
